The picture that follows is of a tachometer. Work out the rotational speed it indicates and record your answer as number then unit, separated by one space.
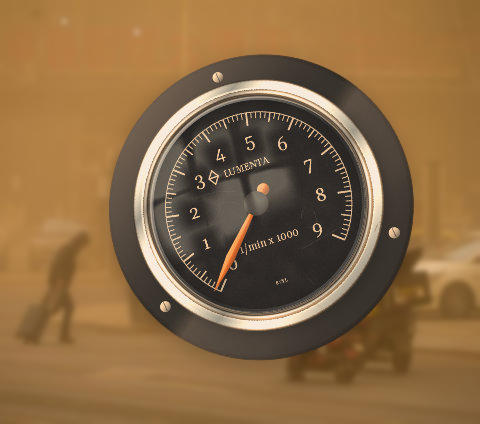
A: 100 rpm
